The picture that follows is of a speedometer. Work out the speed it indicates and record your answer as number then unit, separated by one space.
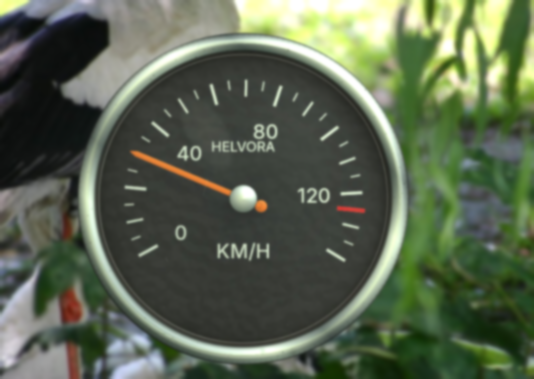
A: 30 km/h
